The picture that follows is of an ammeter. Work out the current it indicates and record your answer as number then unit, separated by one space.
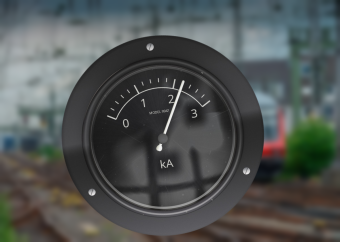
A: 2.2 kA
